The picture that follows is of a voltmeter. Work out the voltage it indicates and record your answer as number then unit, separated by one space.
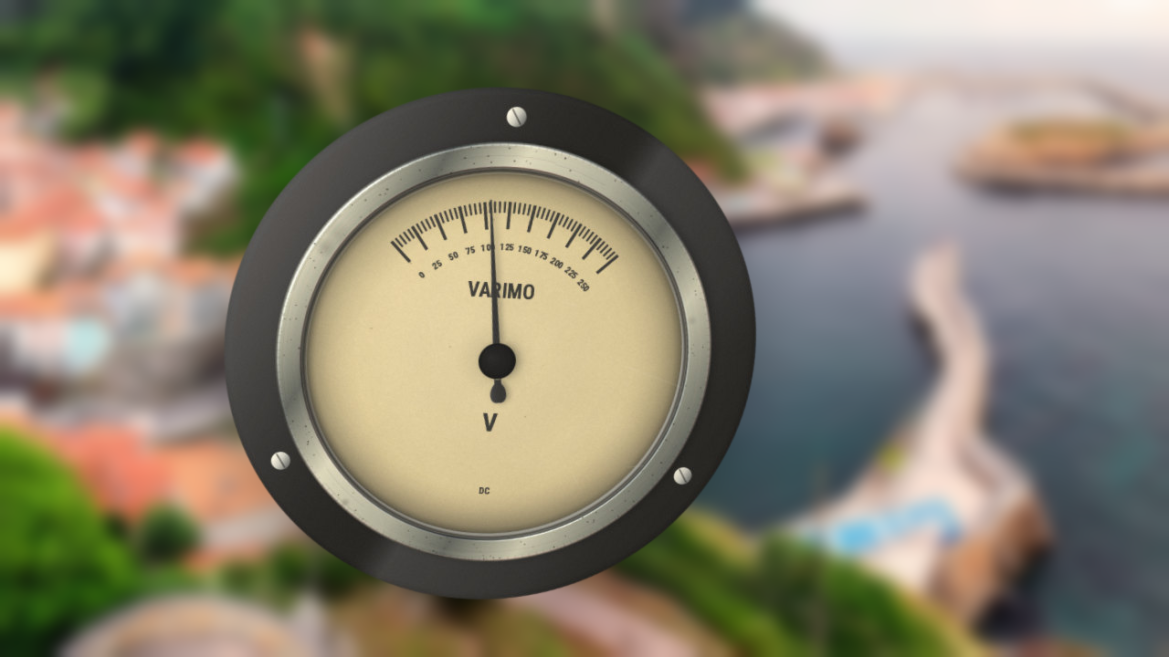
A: 105 V
